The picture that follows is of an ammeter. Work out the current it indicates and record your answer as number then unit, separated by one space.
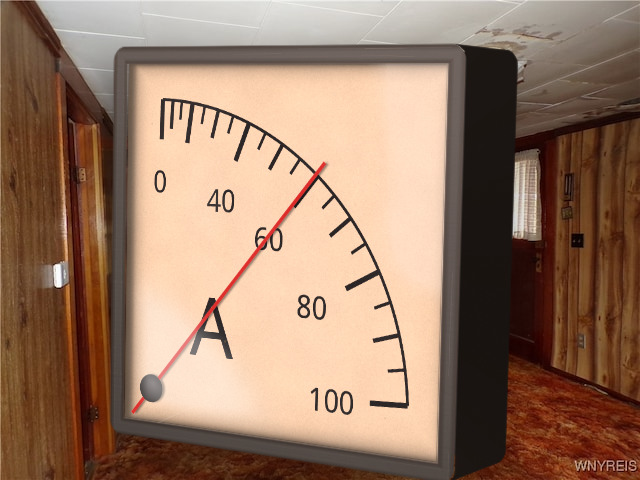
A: 60 A
